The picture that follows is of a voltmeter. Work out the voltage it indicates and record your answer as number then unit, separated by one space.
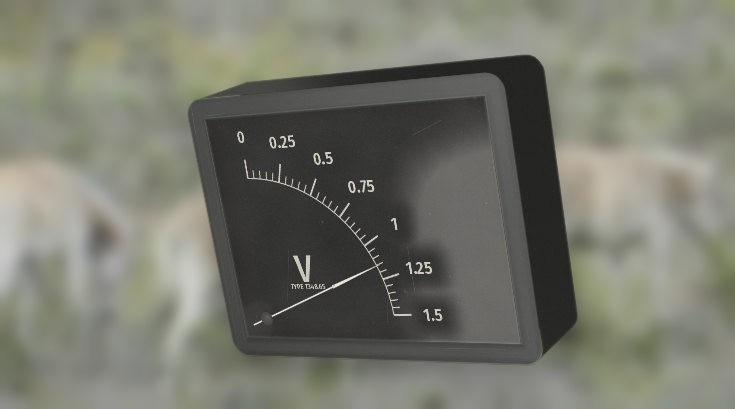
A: 1.15 V
